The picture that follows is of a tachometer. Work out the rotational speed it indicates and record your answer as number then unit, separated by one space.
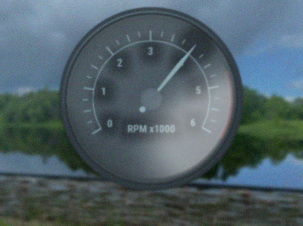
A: 4000 rpm
